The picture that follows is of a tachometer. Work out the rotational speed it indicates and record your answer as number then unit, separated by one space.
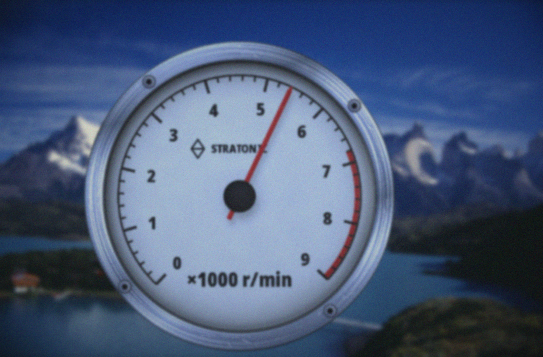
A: 5400 rpm
